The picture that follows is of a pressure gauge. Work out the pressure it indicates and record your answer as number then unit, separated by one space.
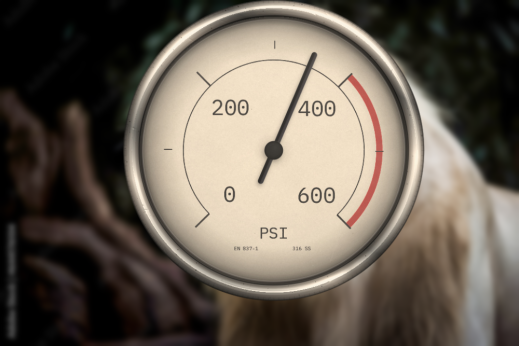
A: 350 psi
